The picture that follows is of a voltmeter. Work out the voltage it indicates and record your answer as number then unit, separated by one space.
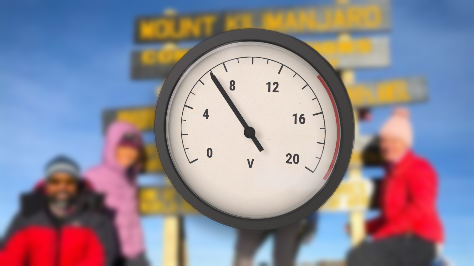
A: 7 V
